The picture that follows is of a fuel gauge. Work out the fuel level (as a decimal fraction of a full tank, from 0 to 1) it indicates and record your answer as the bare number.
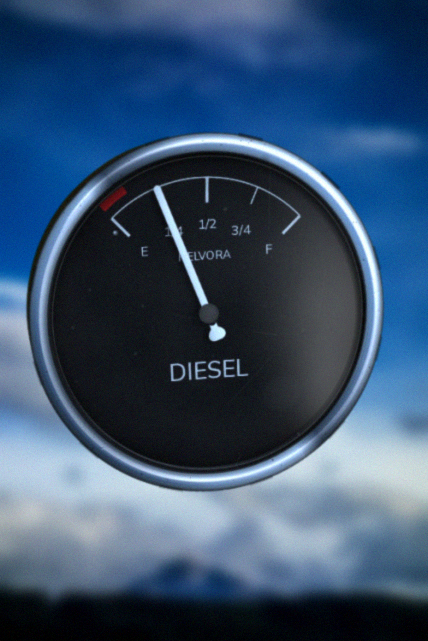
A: 0.25
